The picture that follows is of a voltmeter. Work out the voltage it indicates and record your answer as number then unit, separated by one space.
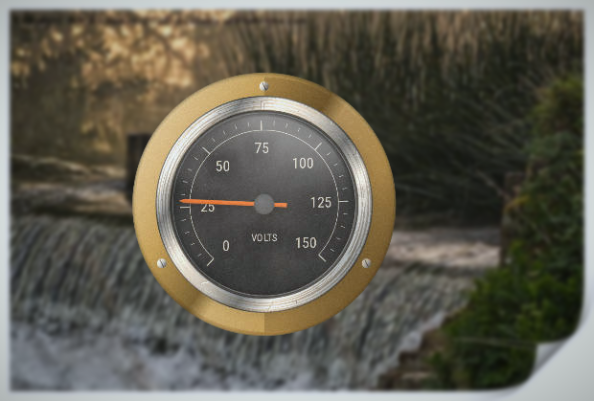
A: 27.5 V
